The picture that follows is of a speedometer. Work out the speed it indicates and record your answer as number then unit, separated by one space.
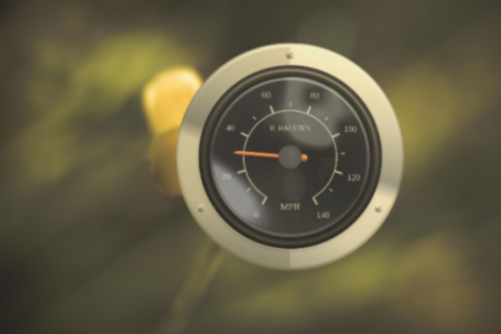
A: 30 mph
